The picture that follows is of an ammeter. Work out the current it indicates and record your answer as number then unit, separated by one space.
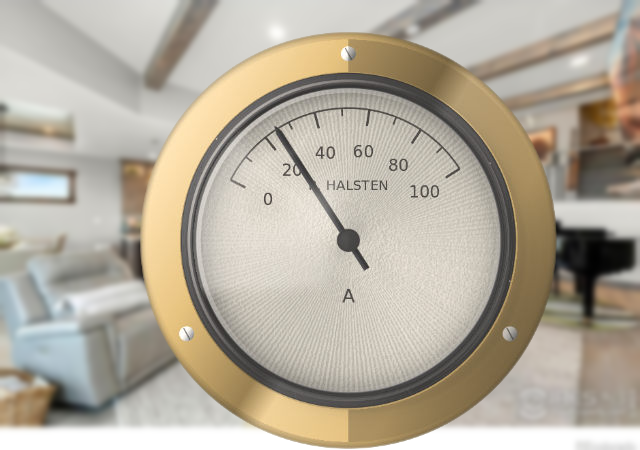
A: 25 A
